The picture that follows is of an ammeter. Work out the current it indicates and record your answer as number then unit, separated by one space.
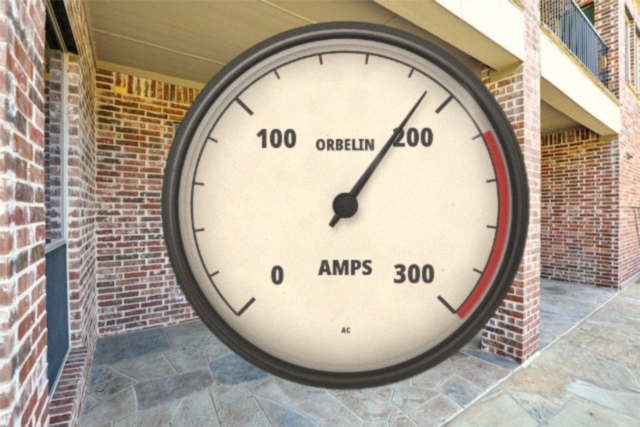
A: 190 A
